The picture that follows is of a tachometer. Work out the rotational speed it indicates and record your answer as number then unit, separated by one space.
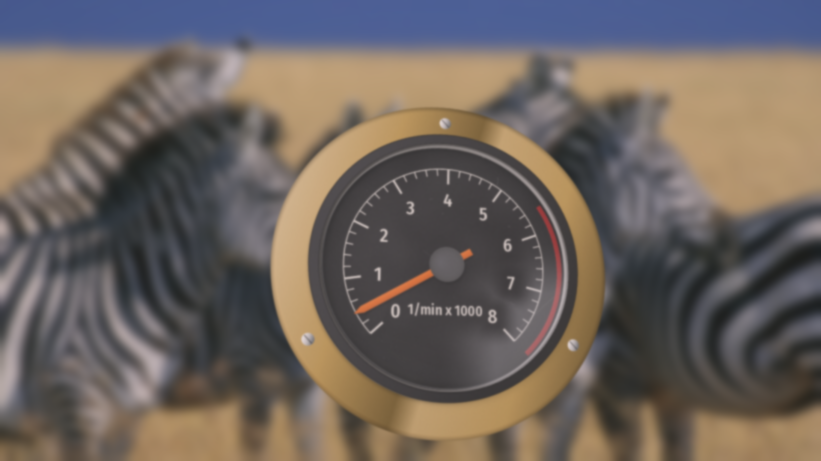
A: 400 rpm
